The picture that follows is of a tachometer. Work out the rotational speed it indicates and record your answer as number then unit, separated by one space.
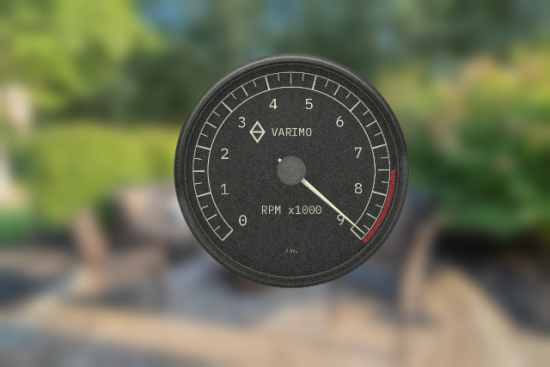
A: 8875 rpm
